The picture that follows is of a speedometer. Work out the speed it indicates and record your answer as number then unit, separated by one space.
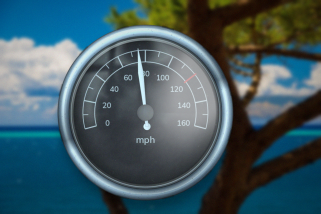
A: 75 mph
